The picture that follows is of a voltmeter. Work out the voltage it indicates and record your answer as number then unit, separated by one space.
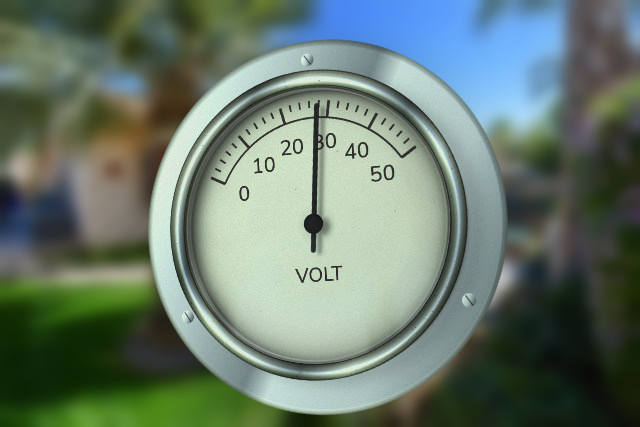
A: 28 V
